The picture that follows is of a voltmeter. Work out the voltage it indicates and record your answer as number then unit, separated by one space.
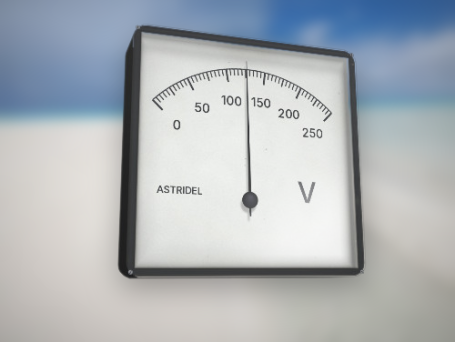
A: 125 V
